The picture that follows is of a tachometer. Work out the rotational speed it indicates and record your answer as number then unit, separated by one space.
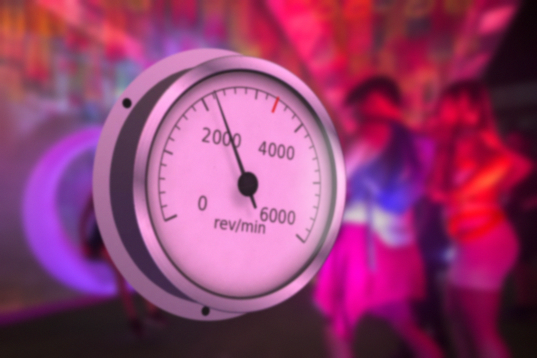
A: 2200 rpm
